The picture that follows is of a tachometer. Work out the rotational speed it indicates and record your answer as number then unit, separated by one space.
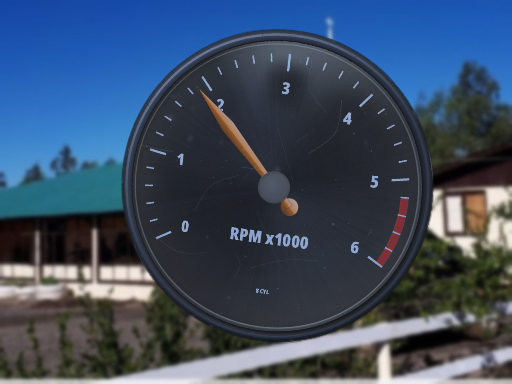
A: 1900 rpm
